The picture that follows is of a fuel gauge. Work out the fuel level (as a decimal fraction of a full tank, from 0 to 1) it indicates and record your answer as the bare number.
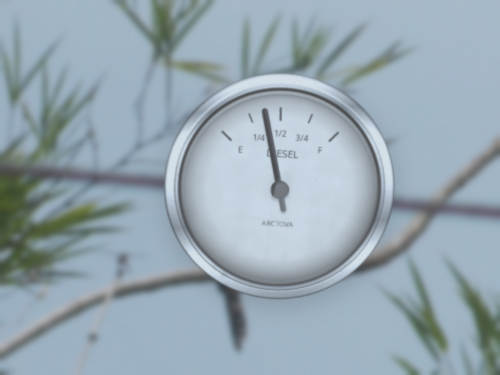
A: 0.375
